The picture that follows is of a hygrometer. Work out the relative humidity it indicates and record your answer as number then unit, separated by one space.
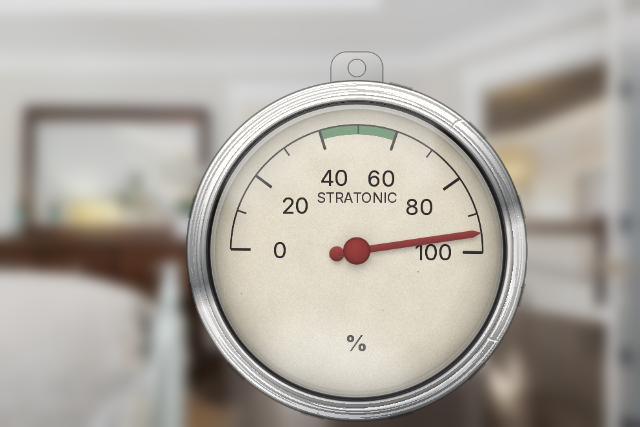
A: 95 %
